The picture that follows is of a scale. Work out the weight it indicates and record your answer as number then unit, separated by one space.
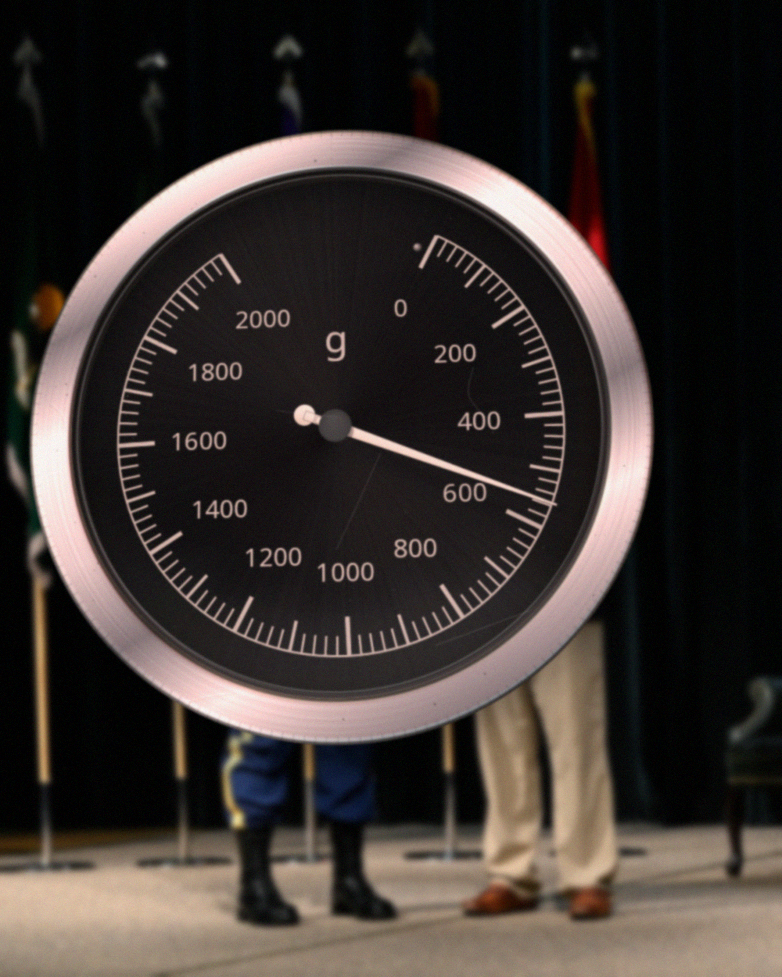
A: 560 g
